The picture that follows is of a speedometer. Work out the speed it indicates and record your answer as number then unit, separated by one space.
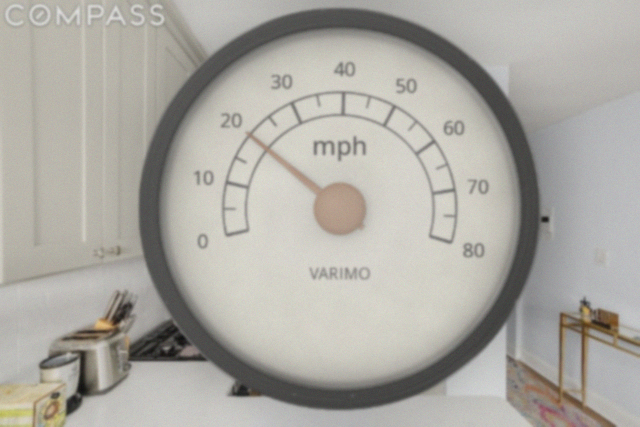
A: 20 mph
